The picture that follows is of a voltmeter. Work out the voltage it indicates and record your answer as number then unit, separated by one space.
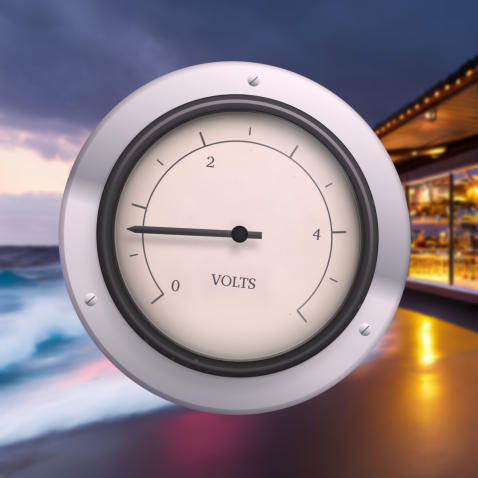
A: 0.75 V
